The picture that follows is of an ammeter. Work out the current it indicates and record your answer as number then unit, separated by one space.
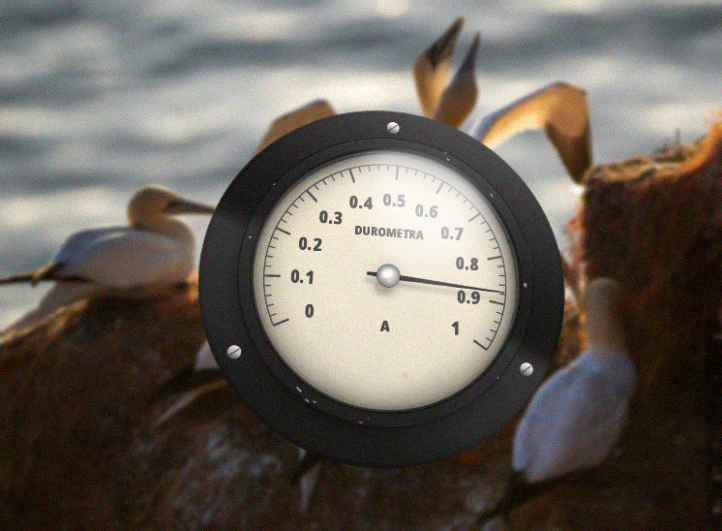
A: 0.88 A
